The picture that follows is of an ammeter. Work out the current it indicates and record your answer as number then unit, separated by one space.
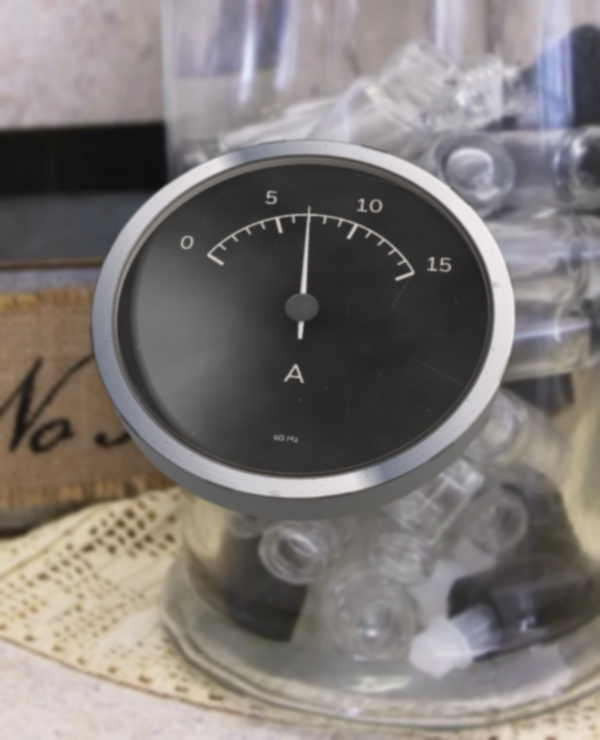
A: 7 A
